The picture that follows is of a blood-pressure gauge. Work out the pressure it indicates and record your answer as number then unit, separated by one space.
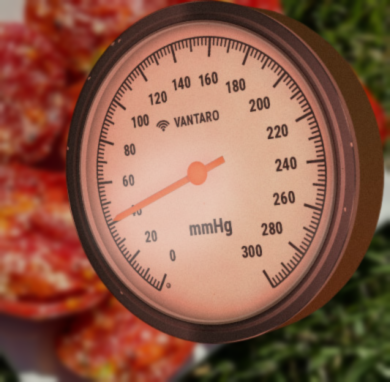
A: 40 mmHg
